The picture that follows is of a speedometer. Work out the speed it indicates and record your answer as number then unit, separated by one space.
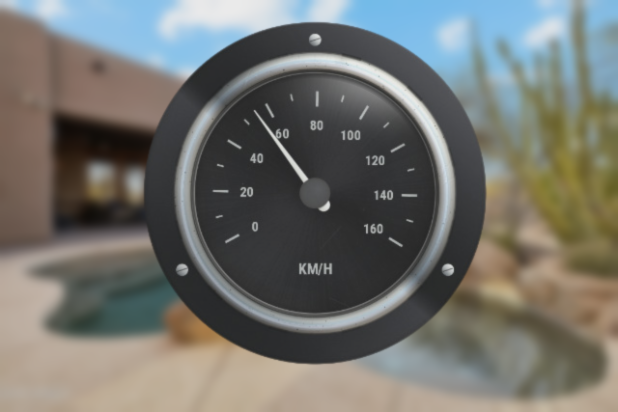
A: 55 km/h
